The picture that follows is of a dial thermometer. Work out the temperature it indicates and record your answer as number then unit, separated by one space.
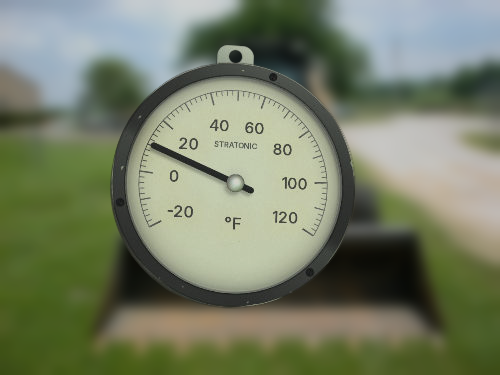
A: 10 °F
